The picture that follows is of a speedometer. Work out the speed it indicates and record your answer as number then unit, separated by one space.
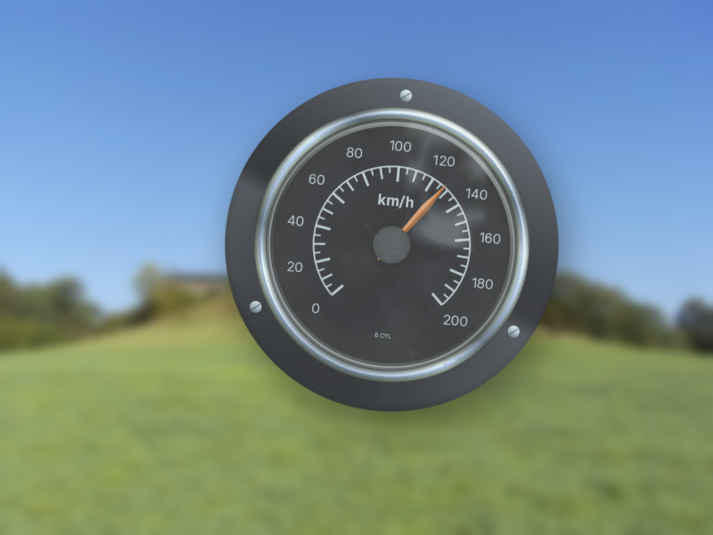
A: 127.5 km/h
